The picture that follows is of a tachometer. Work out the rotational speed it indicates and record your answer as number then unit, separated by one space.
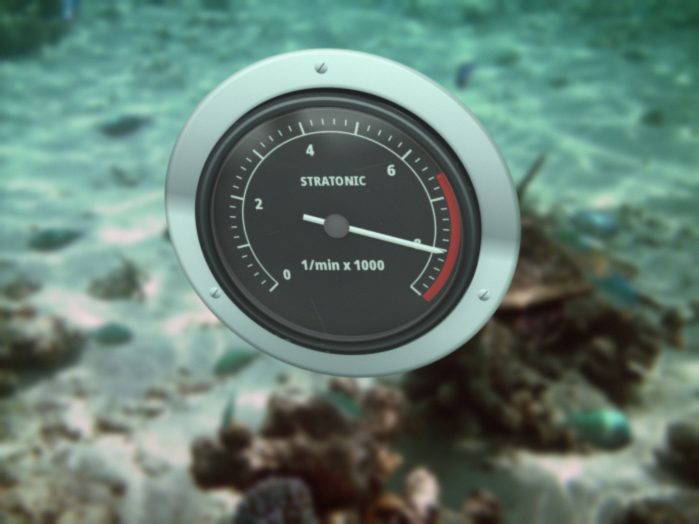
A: 8000 rpm
